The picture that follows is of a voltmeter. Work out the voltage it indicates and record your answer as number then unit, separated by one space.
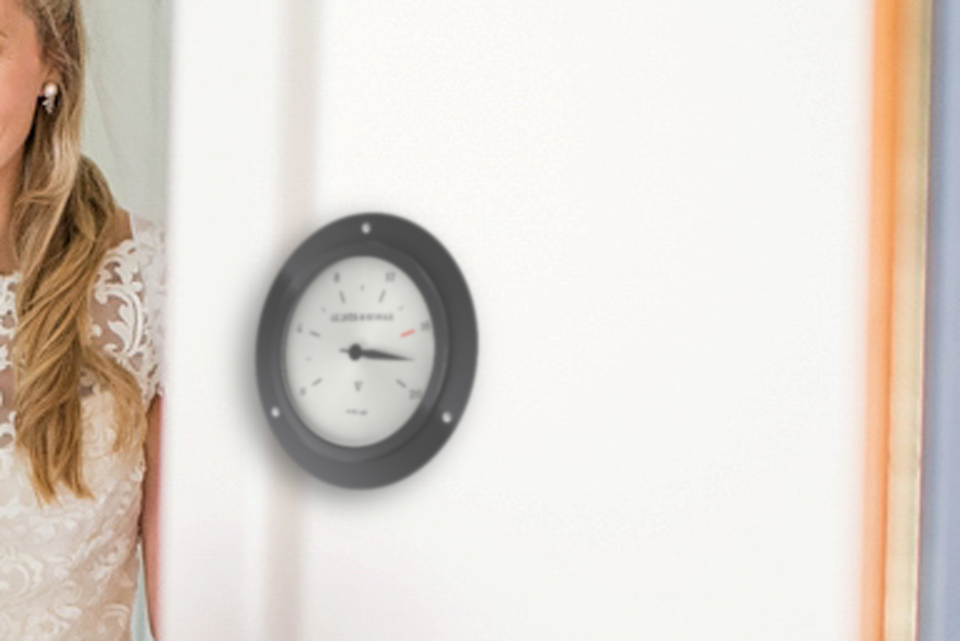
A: 18 V
